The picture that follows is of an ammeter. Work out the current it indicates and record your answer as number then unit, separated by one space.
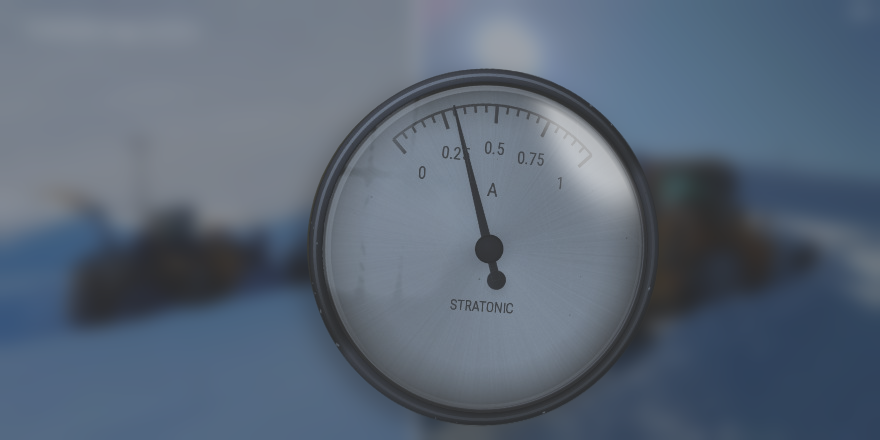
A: 0.3 A
